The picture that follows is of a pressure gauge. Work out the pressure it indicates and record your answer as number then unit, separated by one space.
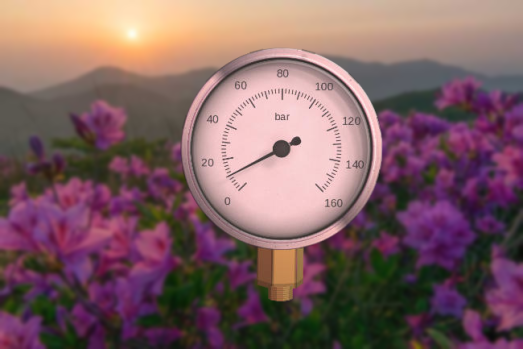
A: 10 bar
